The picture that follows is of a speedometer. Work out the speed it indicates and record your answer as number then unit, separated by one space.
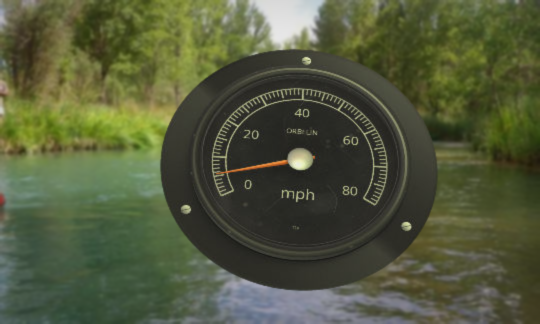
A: 5 mph
